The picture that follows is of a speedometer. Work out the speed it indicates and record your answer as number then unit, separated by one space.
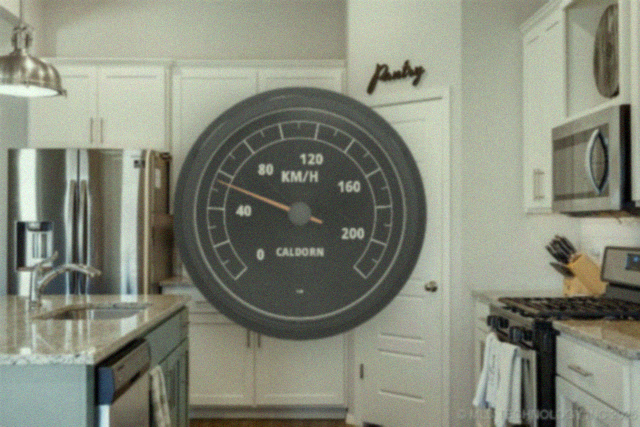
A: 55 km/h
